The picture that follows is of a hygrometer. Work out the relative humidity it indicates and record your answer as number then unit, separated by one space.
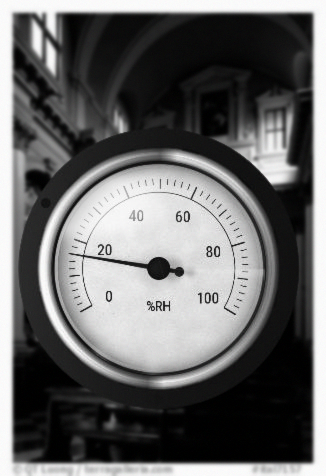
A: 16 %
